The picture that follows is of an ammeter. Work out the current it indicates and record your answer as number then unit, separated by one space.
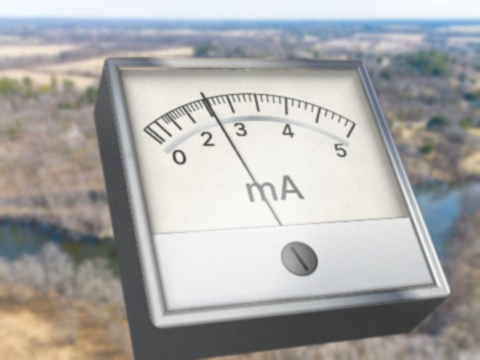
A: 2.5 mA
